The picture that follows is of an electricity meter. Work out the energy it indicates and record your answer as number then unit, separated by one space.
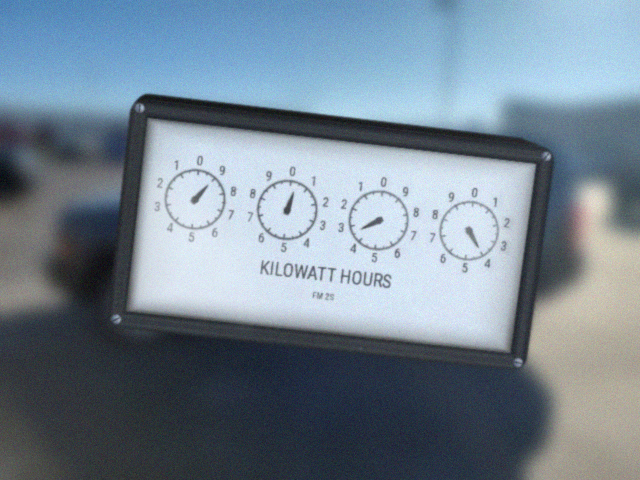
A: 9034 kWh
